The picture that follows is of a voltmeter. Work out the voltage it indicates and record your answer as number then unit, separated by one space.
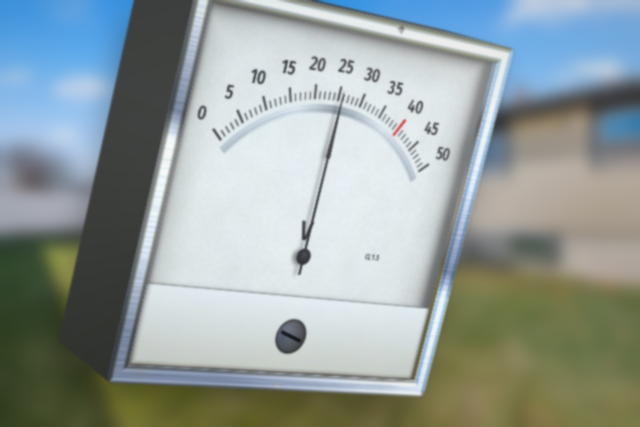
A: 25 V
